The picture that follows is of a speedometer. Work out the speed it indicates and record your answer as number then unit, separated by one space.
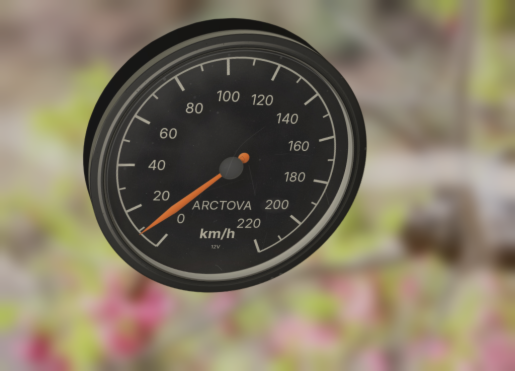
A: 10 km/h
